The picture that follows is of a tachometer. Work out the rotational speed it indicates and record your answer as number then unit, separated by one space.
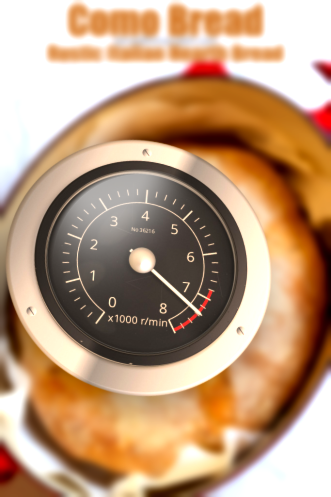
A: 7400 rpm
